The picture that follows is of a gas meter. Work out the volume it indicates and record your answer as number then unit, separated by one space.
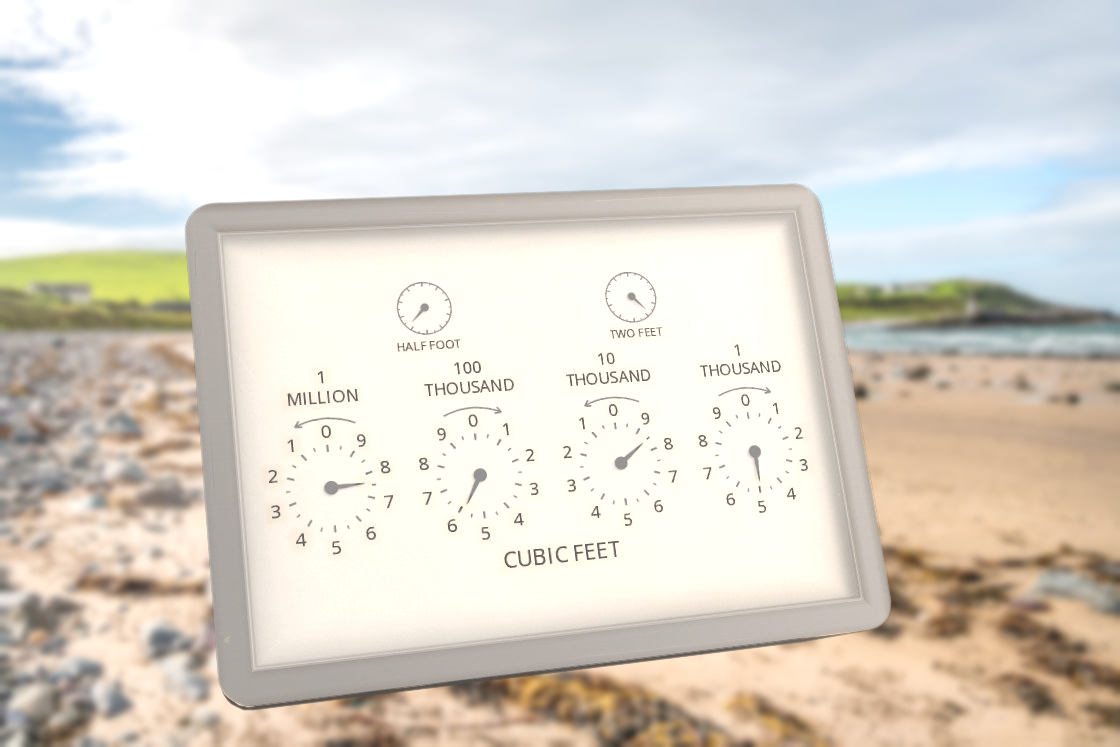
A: 758500 ft³
